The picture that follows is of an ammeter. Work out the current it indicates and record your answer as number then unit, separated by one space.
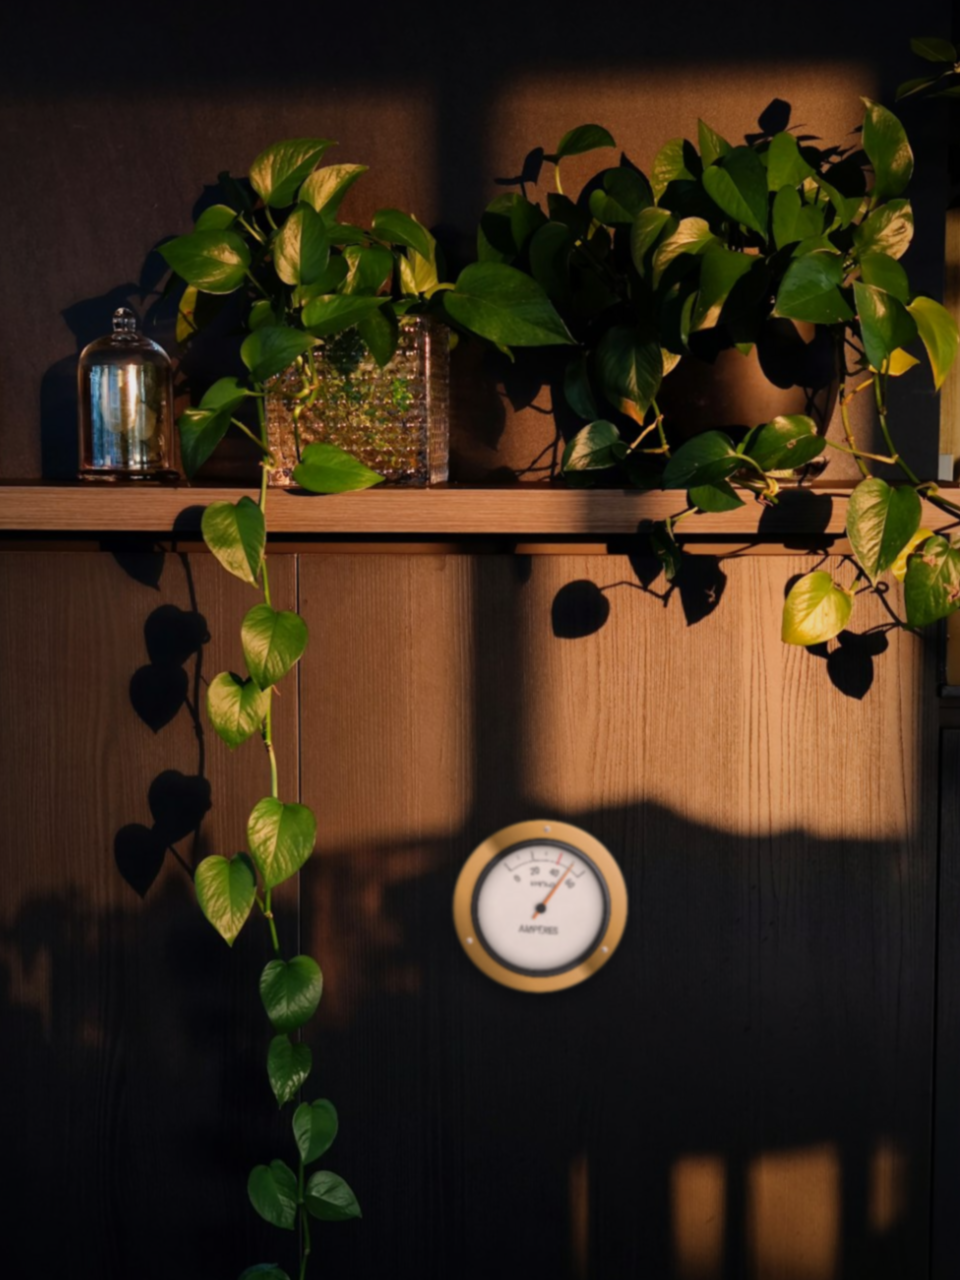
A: 50 A
